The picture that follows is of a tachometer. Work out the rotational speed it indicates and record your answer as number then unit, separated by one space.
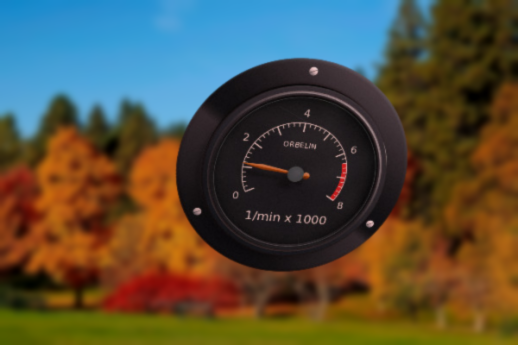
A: 1200 rpm
